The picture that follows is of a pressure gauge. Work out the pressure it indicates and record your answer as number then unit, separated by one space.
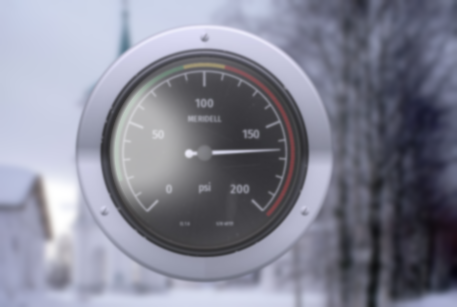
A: 165 psi
